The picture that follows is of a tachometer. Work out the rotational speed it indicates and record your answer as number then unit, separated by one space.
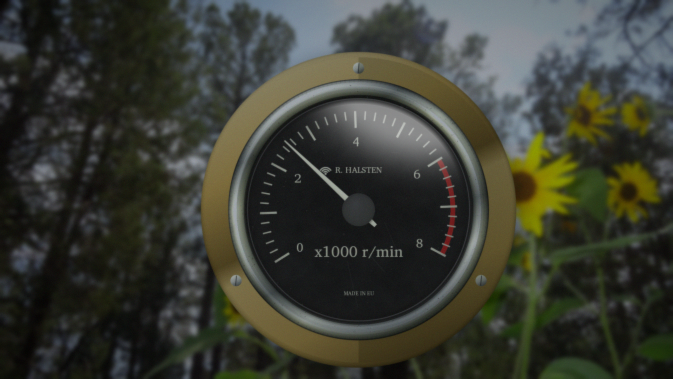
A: 2500 rpm
